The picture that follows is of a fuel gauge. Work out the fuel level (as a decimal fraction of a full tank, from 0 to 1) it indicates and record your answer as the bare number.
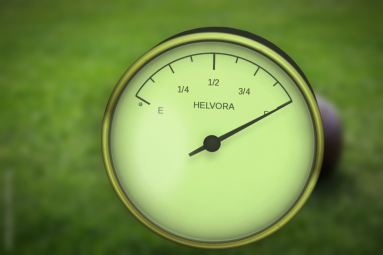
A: 1
